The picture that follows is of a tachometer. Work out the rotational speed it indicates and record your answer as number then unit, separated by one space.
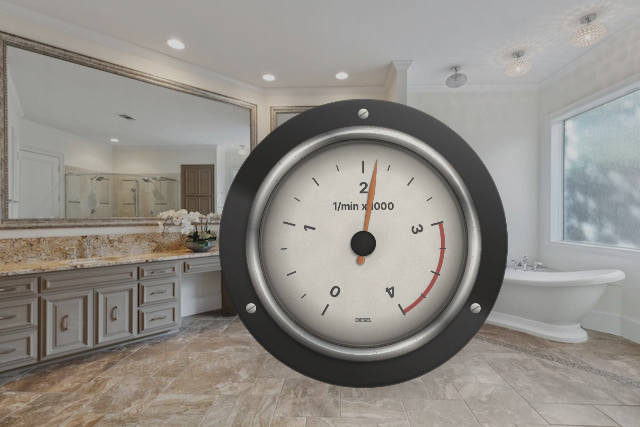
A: 2125 rpm
